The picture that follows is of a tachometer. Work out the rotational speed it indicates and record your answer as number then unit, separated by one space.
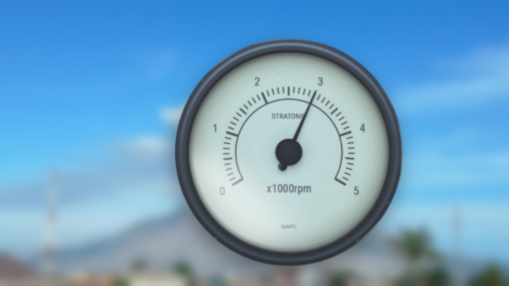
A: 3000 rpm
